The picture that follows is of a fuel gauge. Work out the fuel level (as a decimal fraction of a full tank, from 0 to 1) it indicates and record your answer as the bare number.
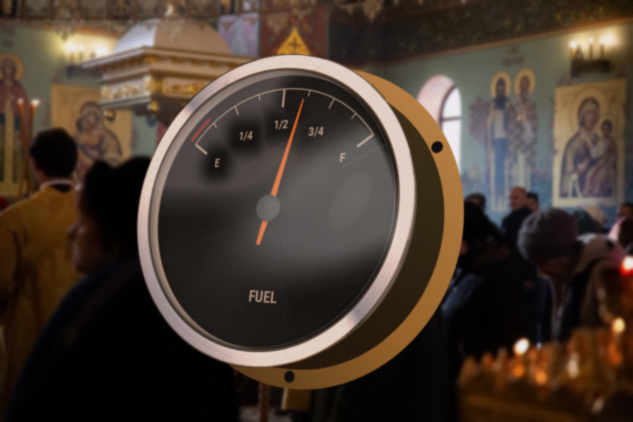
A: 0.625
